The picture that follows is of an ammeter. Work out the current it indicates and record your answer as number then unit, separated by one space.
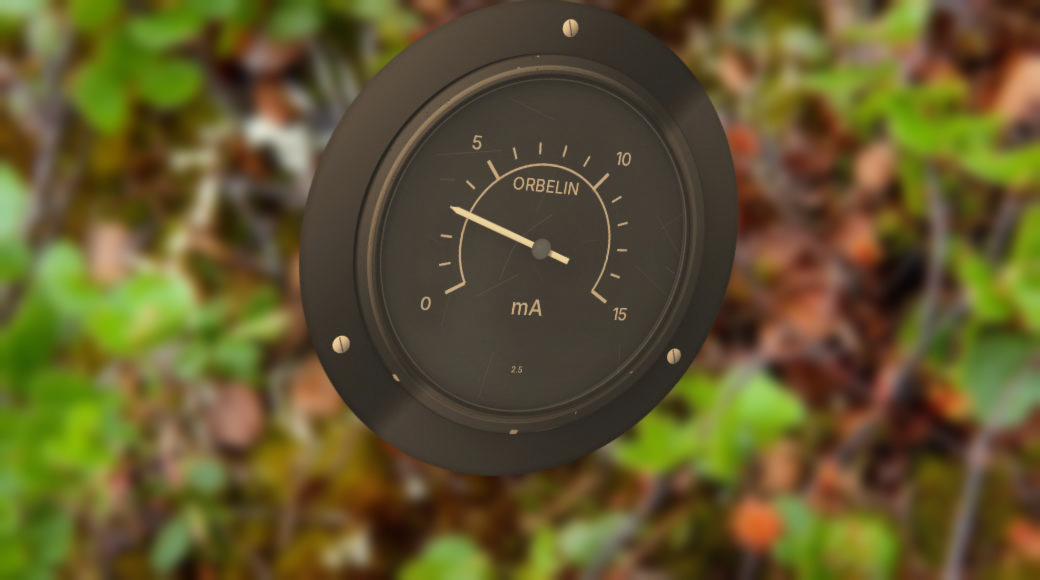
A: 3 mA
